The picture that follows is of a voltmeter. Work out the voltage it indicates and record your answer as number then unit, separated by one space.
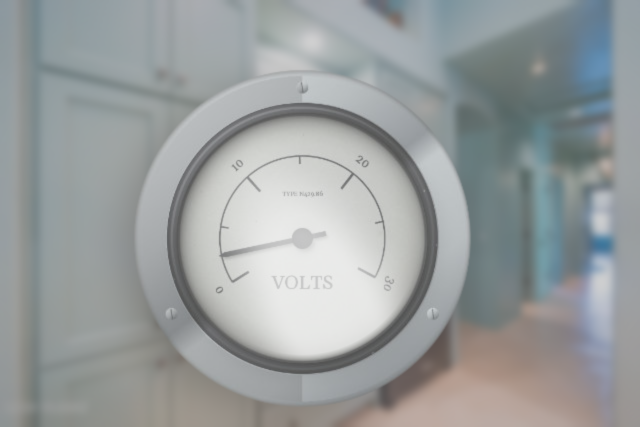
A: 2.5 V
